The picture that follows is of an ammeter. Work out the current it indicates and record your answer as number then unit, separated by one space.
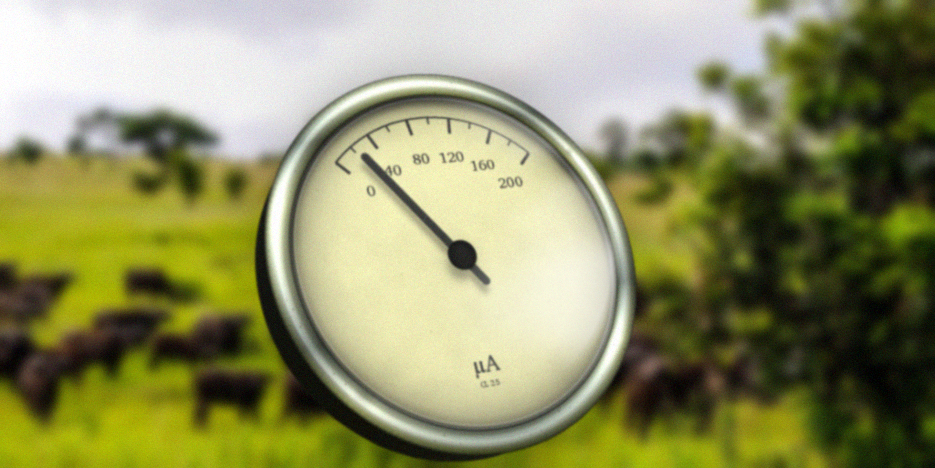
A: 20 µA
